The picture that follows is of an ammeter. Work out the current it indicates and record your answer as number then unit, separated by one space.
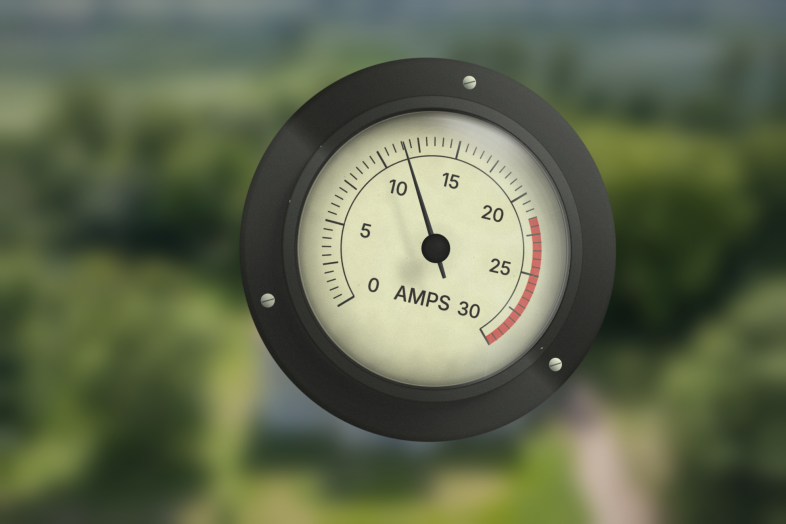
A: 11.5 A
